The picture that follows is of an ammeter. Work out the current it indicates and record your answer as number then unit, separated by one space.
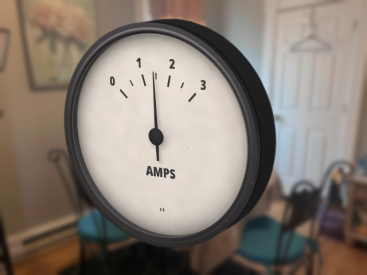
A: 1.5 A
